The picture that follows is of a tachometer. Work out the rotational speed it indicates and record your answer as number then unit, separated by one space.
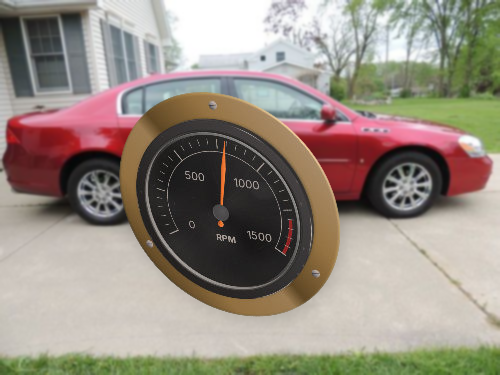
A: 800 rpm
